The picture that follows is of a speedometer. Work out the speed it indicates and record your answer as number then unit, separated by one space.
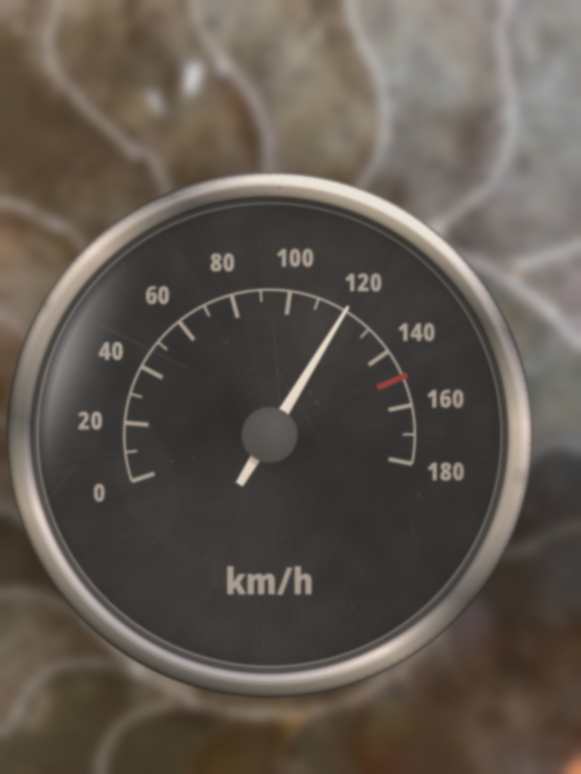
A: 120 km/h
